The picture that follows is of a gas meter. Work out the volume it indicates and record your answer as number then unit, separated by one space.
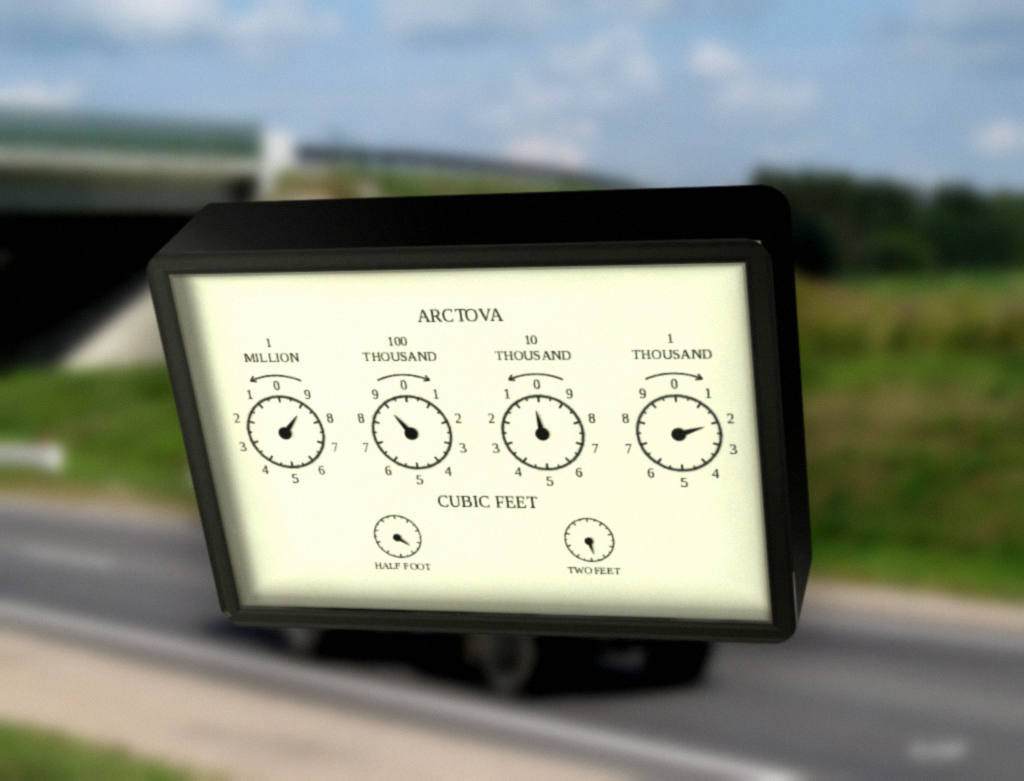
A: 890200 ft³
